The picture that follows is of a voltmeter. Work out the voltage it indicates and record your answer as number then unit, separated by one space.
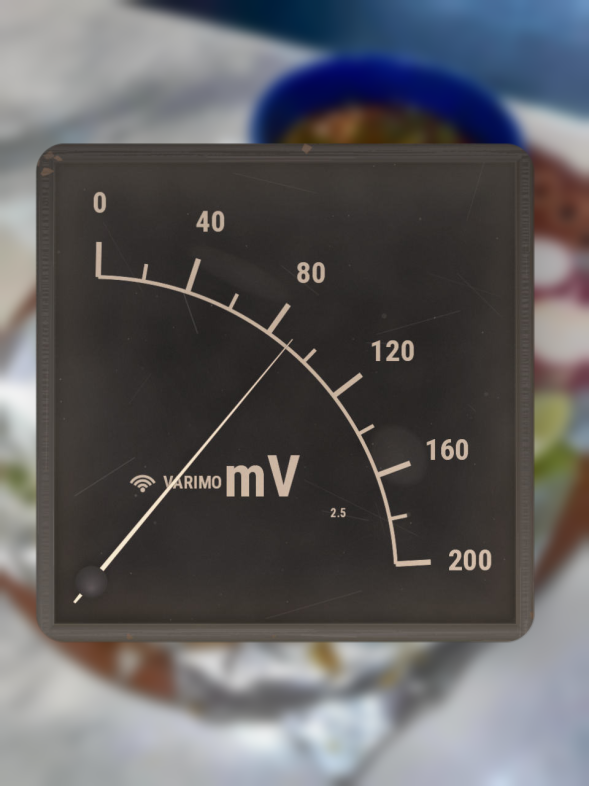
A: 90 mV
